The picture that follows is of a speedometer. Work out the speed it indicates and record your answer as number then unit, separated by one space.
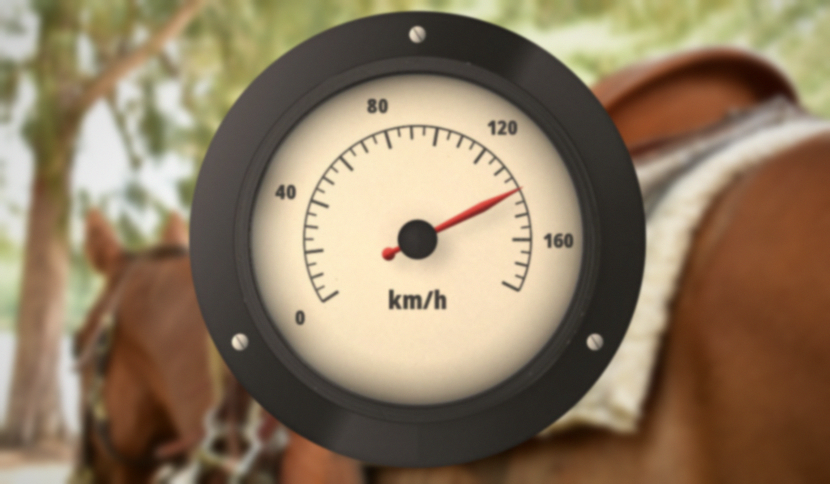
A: 140 km/h
